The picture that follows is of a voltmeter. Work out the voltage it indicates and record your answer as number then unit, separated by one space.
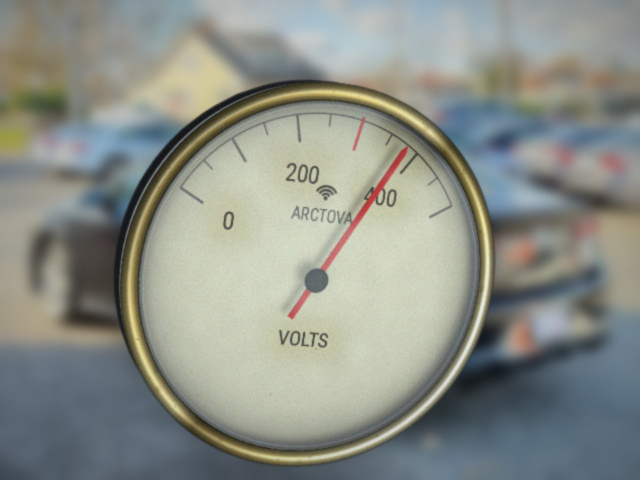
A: 375 V
